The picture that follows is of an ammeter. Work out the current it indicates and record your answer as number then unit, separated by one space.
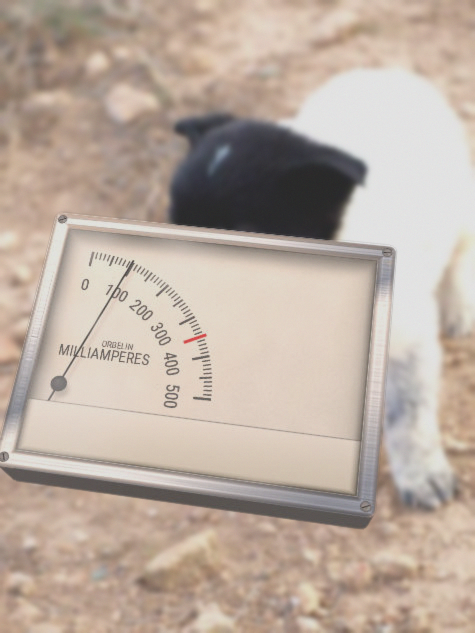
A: 100 mA
